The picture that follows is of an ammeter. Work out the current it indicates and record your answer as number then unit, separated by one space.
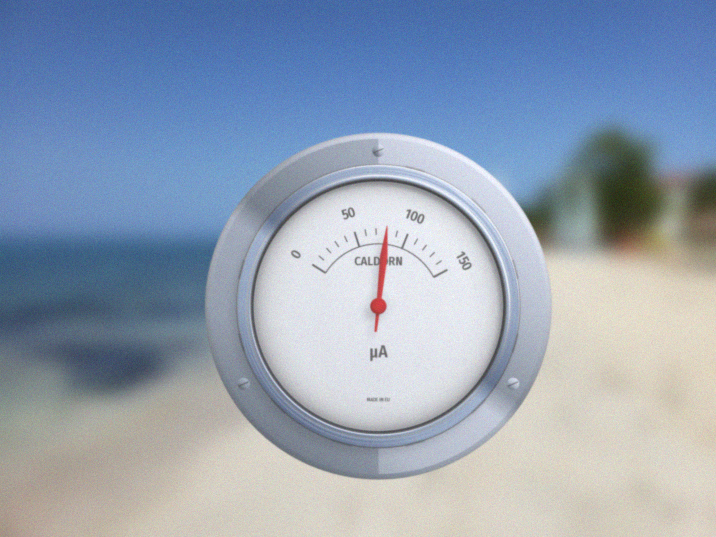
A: 80 µA
